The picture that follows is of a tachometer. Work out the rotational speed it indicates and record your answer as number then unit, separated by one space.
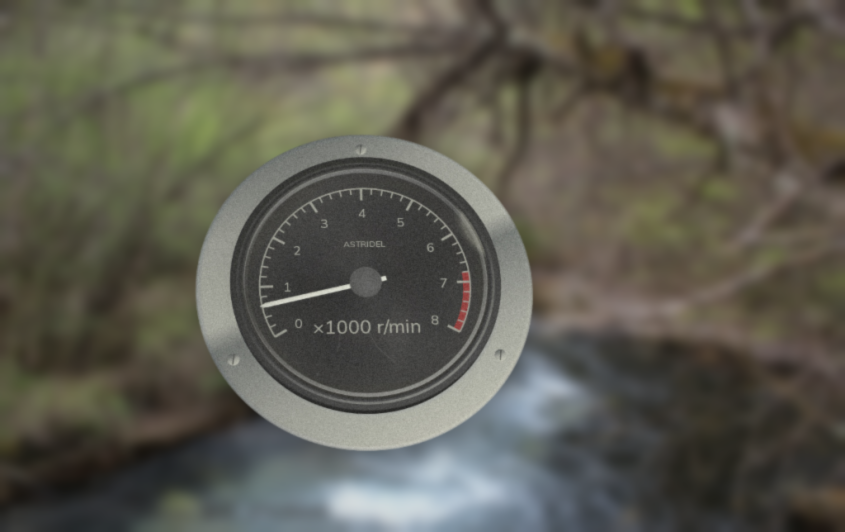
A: 600 rpm
